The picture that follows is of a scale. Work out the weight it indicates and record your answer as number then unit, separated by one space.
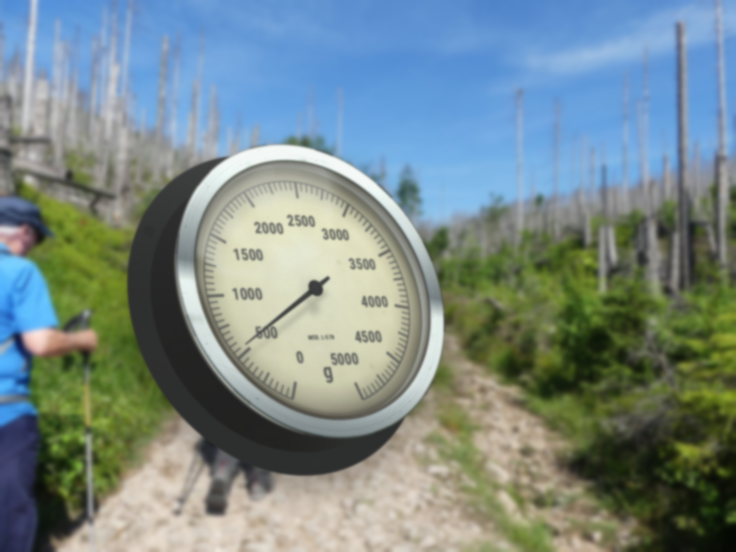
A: 550 g
